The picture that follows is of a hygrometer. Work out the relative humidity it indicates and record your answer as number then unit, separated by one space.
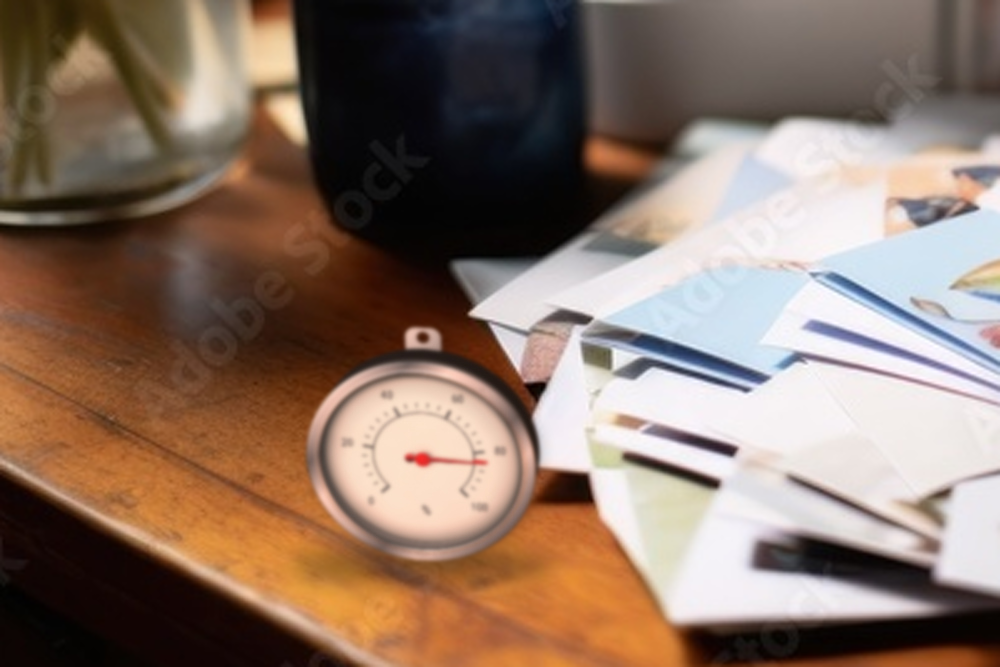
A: 84 %
